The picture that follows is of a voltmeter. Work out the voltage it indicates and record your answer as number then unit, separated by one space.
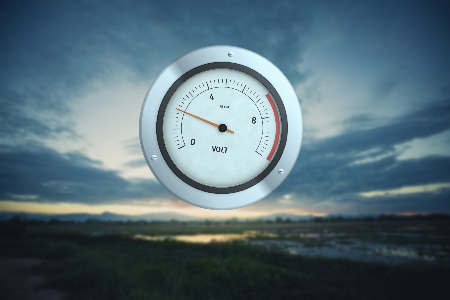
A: 2 V
